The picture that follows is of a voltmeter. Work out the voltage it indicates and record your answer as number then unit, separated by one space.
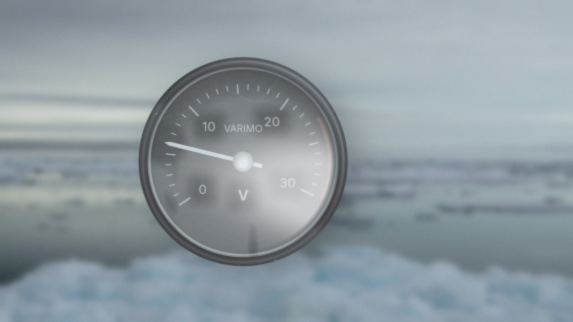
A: 6 V
